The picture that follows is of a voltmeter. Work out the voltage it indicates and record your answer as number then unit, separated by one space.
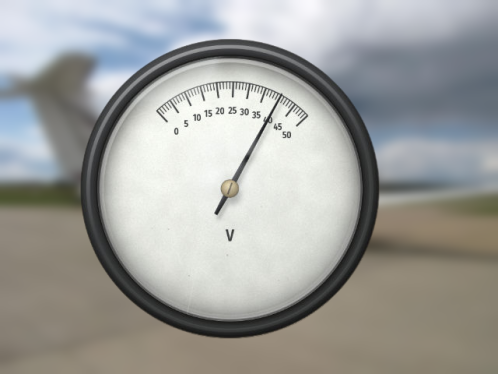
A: 40 V
